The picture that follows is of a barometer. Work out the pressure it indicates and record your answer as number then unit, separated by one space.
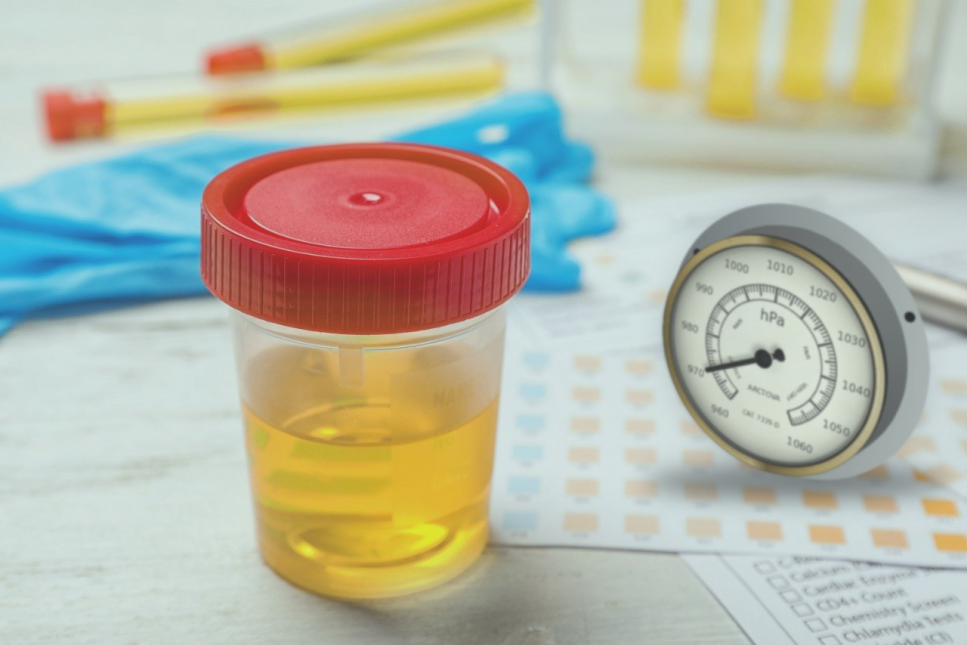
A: 970 hPa
